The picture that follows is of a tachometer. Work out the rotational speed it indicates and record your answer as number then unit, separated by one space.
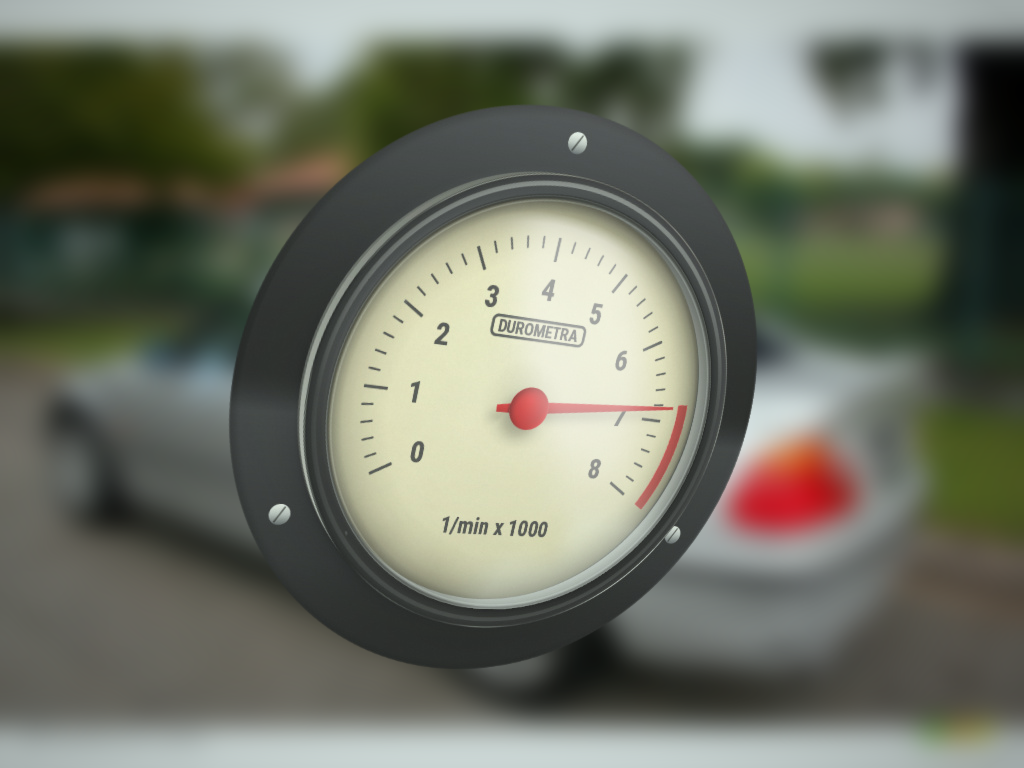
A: 6800 rpm
